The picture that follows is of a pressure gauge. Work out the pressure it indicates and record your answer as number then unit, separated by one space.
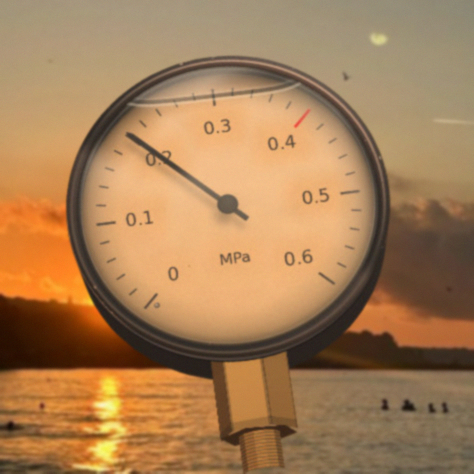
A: 0.2 MPa
